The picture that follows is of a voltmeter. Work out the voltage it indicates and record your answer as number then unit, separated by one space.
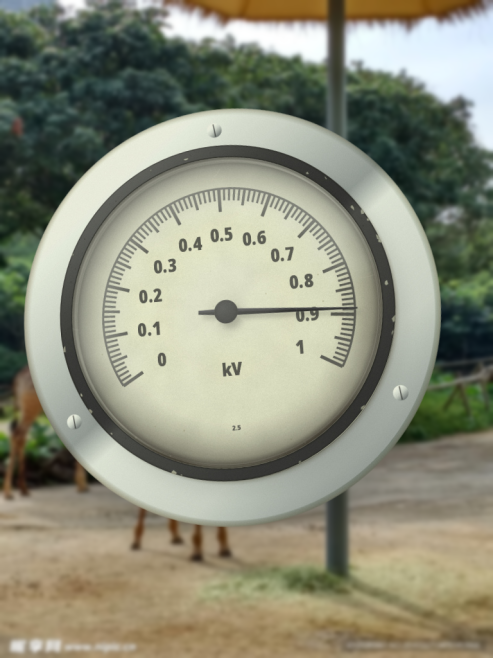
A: 0.89 kV
